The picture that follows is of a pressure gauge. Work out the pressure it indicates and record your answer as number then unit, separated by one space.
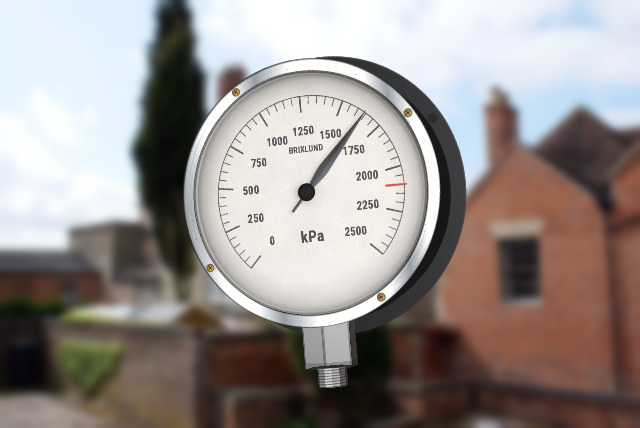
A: 1650 kPa
